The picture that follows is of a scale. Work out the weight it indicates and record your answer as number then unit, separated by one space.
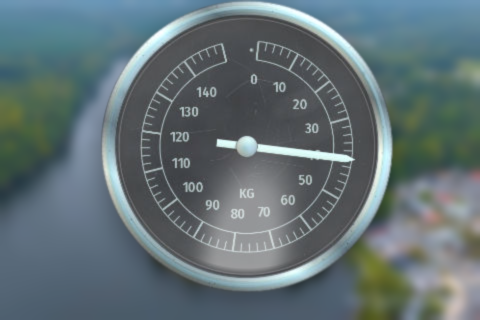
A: 40 kg
